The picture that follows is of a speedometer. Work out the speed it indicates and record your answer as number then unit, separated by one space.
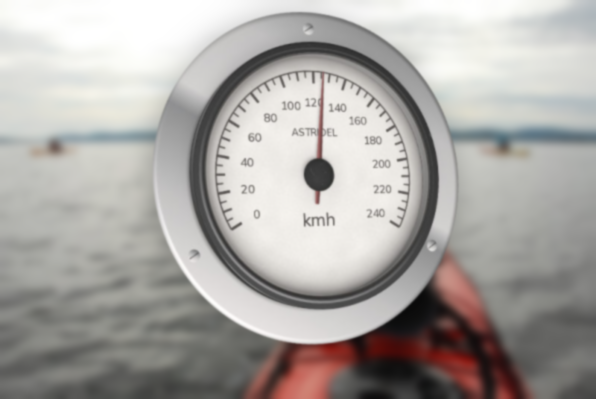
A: 125 km/h
